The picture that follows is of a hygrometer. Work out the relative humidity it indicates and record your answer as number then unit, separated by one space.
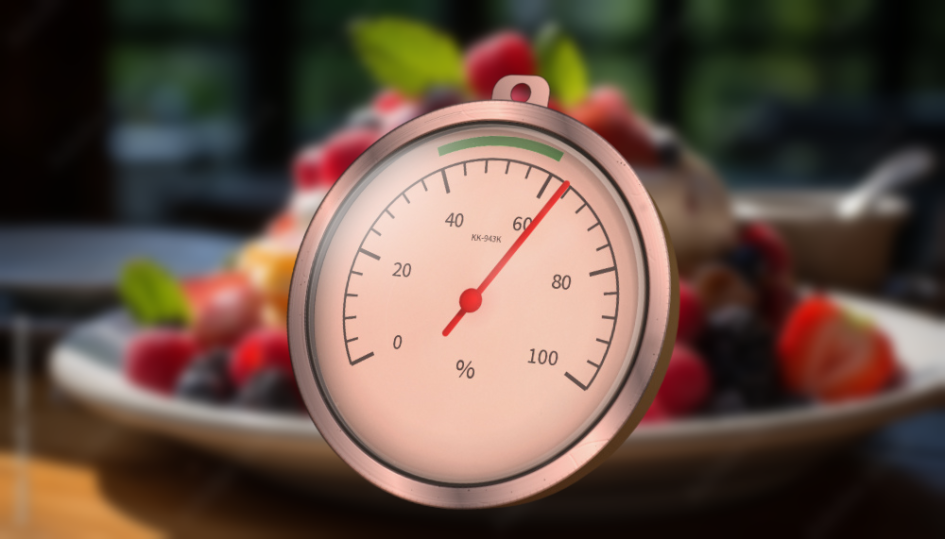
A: 64 %
